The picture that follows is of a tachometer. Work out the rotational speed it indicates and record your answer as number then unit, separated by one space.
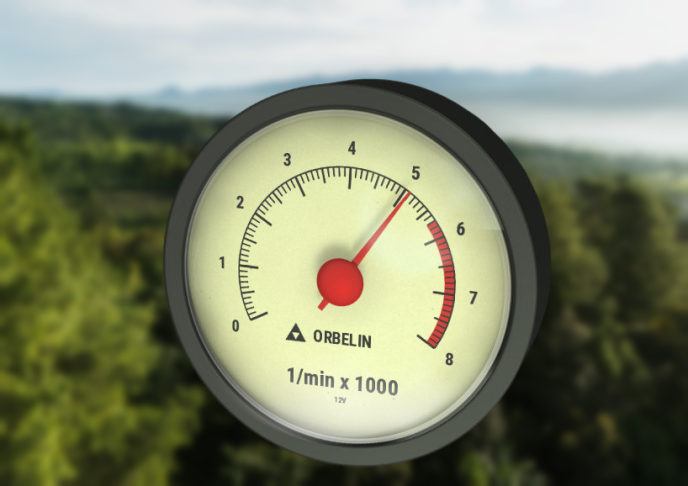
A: 5100 rpm
